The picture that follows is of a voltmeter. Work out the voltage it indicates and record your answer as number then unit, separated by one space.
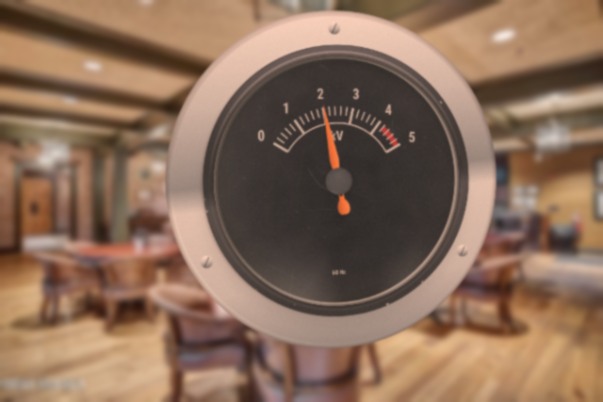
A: 2 kV
